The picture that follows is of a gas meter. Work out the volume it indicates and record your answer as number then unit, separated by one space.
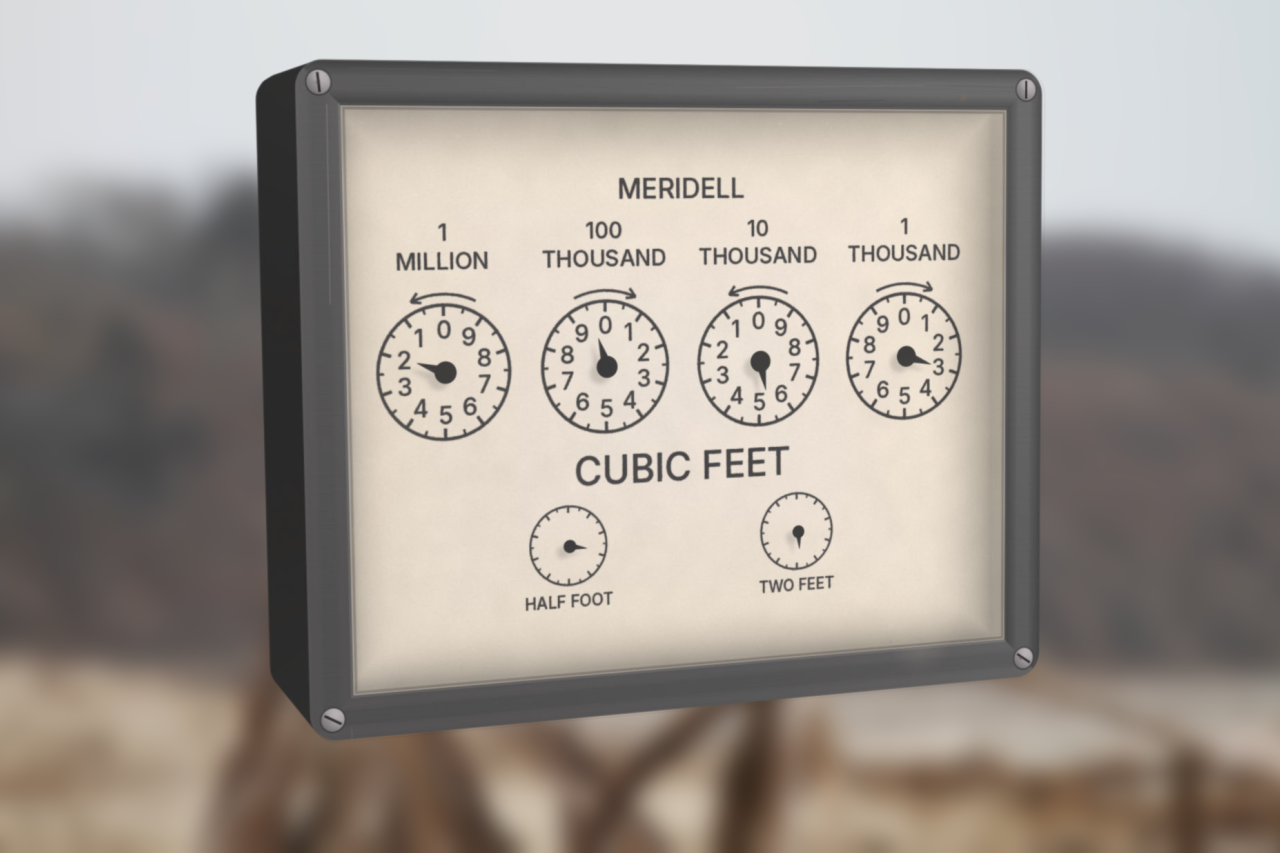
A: 195300 ft³
